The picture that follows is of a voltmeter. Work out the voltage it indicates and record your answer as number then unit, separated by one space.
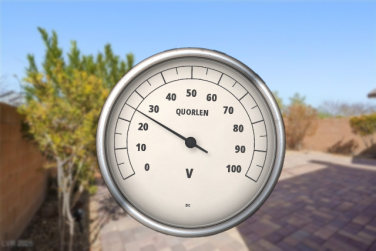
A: 25 V
